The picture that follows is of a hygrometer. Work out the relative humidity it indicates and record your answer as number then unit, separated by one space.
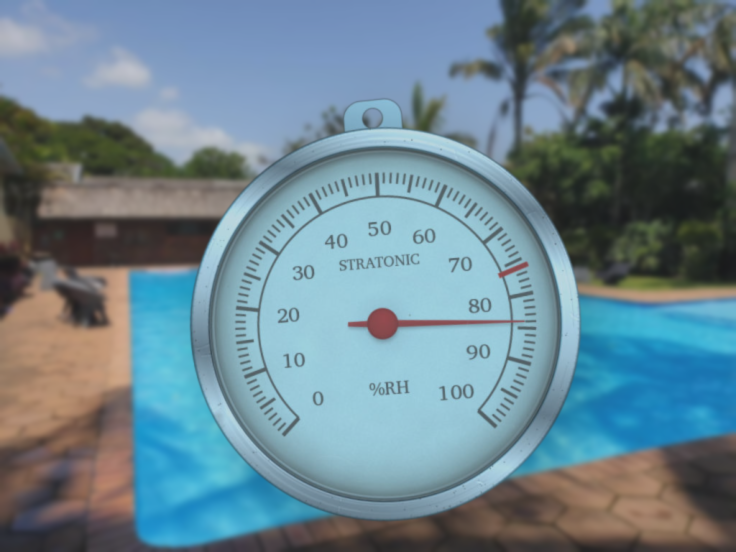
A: 84 %
